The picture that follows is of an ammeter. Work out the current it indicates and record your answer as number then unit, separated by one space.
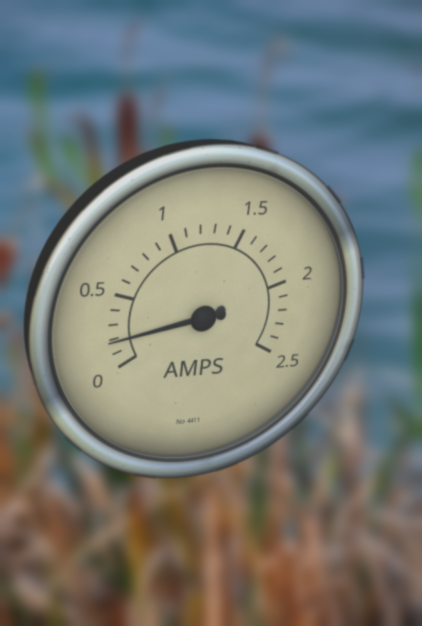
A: 0.2 A
